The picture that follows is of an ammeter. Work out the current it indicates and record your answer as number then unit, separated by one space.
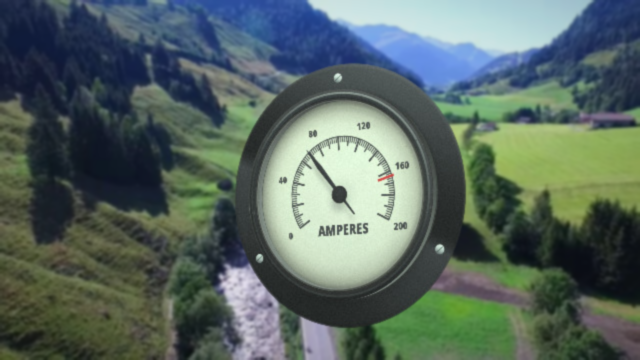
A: 70 A
